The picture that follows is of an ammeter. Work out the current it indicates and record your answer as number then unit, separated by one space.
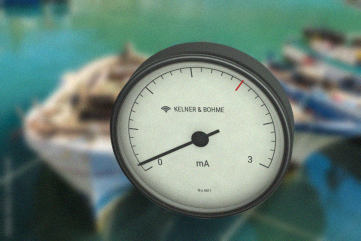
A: 0.1 mA
